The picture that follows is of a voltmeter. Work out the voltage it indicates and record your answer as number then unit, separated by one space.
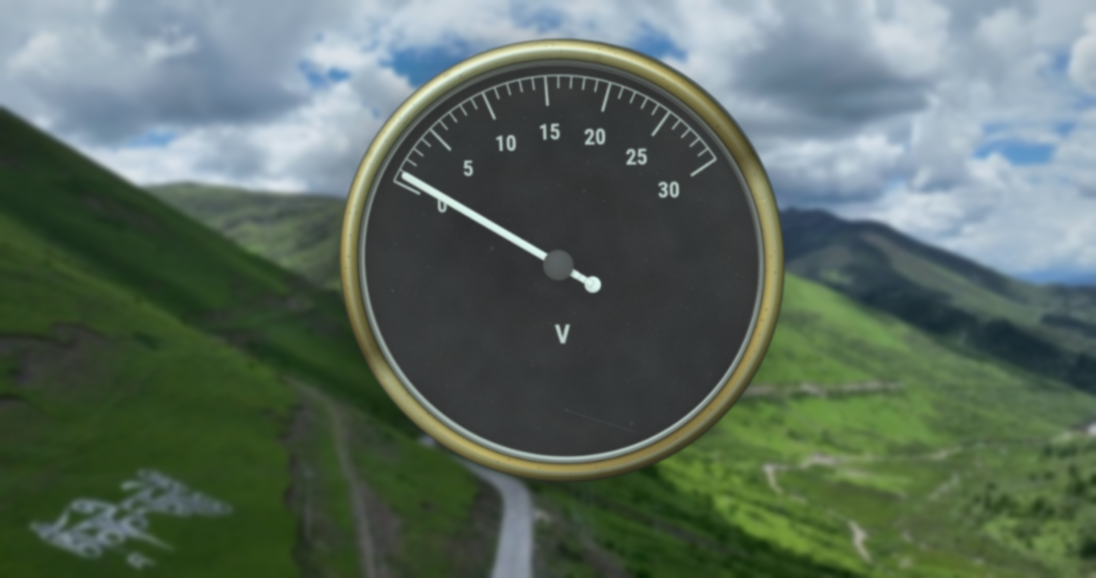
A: 1 V
